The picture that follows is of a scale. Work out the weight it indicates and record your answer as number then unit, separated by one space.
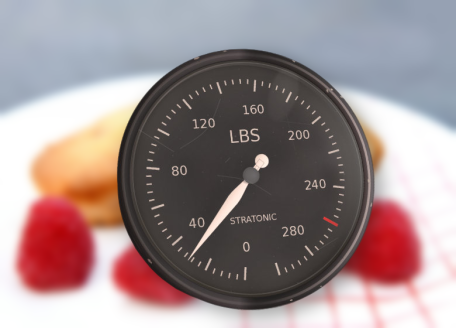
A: 30 lb
